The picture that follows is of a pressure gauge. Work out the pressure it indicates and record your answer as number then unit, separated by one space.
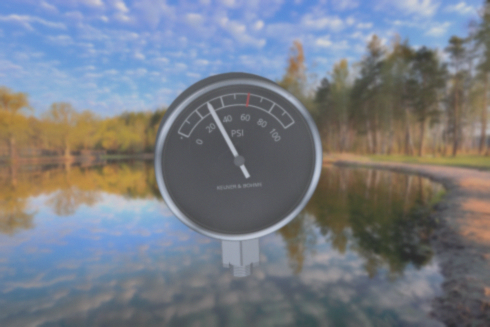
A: 30 psi
